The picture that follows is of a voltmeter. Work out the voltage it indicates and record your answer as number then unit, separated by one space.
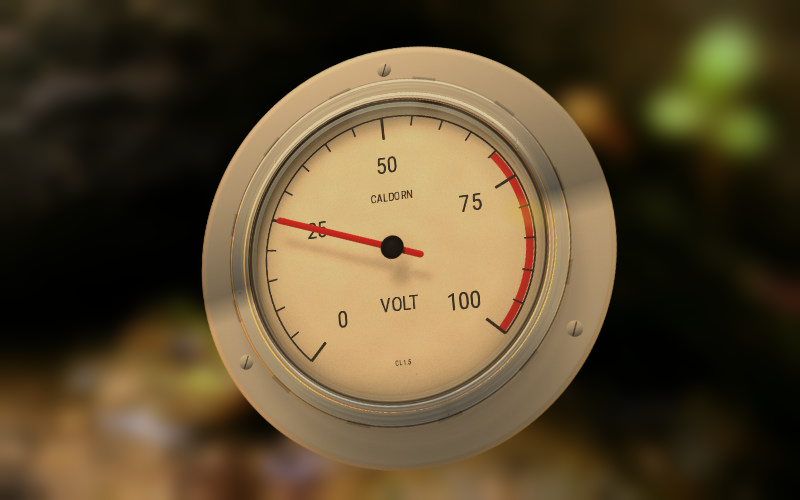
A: 25 V
